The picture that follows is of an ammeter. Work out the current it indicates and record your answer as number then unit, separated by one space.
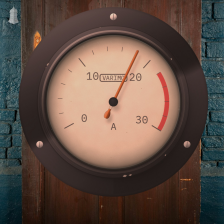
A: 18 A
